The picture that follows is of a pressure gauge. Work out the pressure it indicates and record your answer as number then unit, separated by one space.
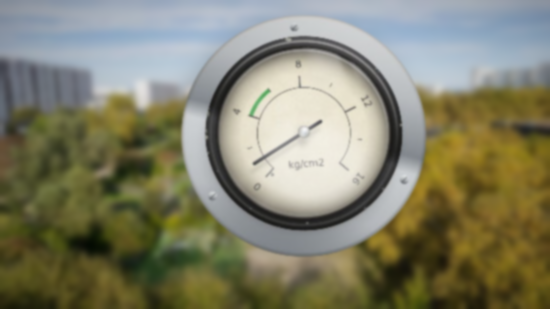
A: 1 kg/cm²
